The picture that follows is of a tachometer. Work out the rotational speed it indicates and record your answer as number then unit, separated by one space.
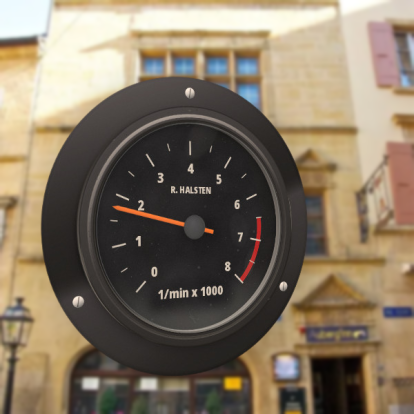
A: 1750 rpm
